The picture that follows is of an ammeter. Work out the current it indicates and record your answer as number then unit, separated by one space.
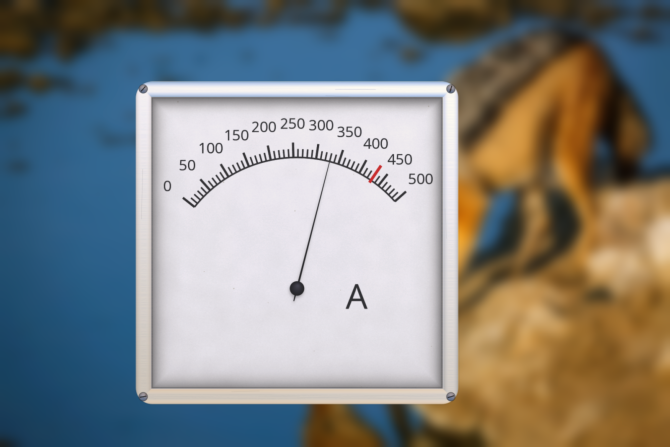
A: 330 A
